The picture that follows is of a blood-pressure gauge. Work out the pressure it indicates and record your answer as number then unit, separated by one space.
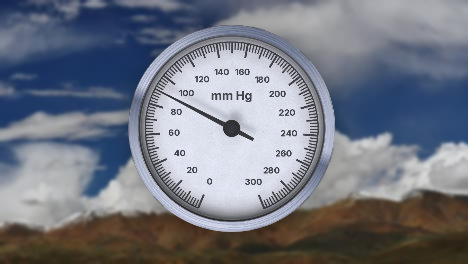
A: 90 mmHg
